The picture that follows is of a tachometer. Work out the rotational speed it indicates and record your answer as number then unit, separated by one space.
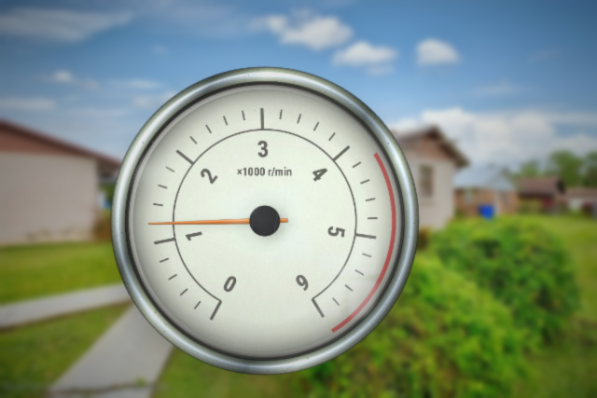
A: 1200 rpm
